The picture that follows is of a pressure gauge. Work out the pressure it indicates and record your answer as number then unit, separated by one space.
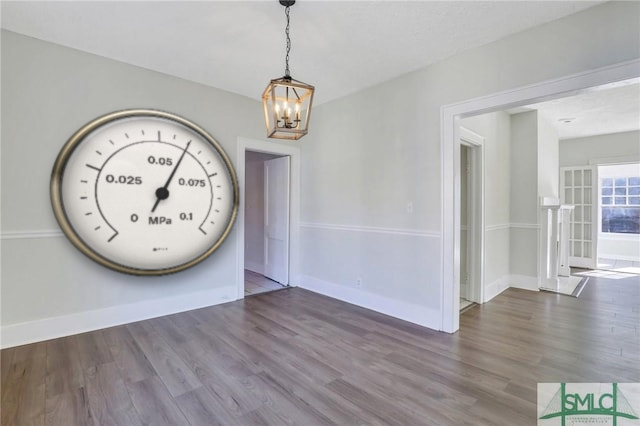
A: 0.06 MPa
